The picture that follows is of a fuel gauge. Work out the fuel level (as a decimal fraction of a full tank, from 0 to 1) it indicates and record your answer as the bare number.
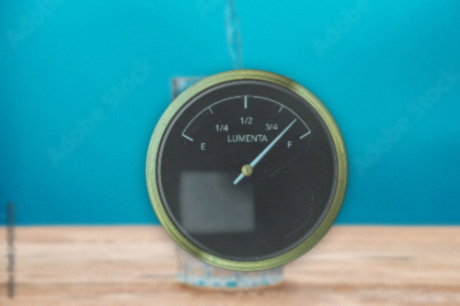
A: 0.875
